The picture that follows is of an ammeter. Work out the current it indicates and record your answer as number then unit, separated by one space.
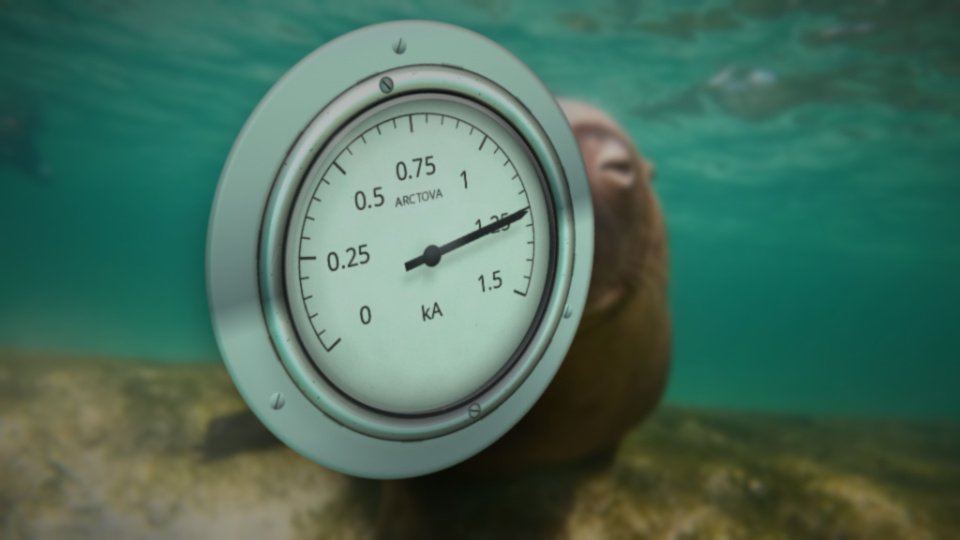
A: 1.25 kA
